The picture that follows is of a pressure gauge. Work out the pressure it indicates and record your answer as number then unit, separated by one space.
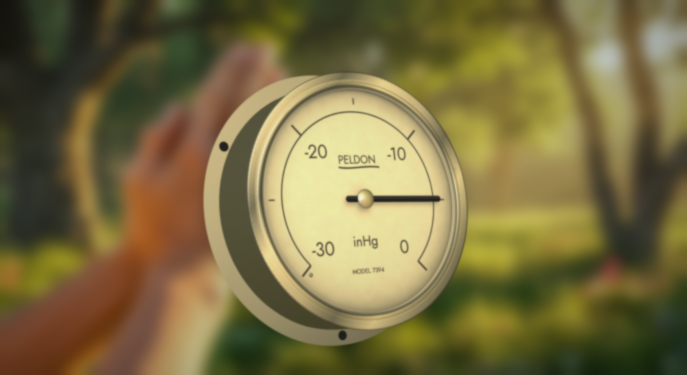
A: -5 inHg
